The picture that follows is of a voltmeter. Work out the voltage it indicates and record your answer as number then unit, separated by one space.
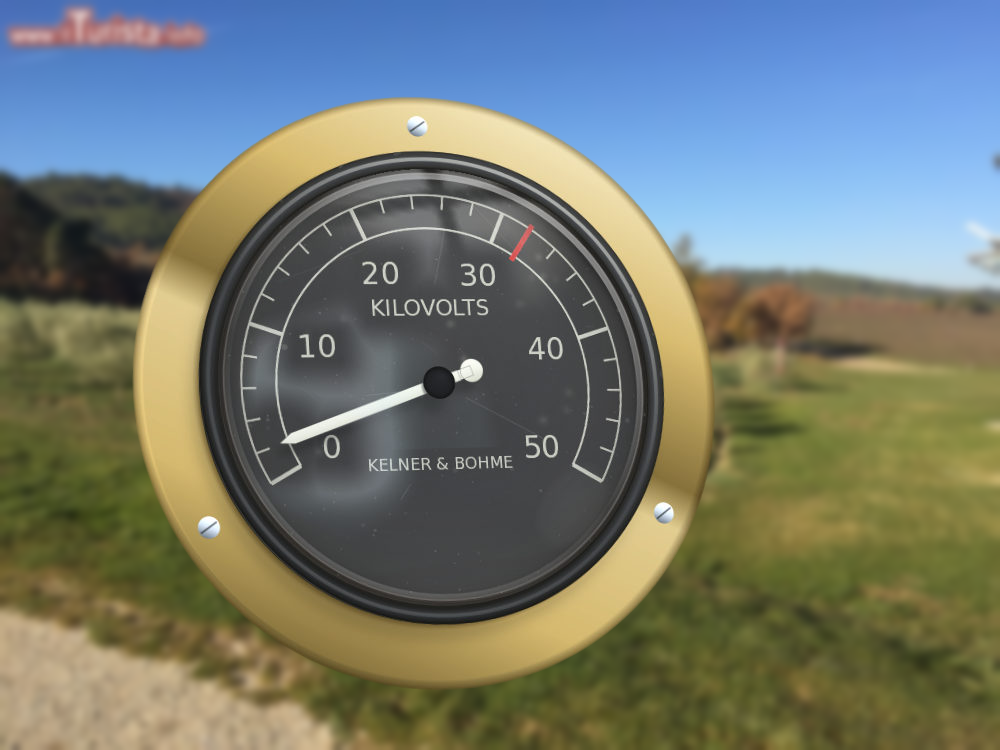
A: 2 kV
